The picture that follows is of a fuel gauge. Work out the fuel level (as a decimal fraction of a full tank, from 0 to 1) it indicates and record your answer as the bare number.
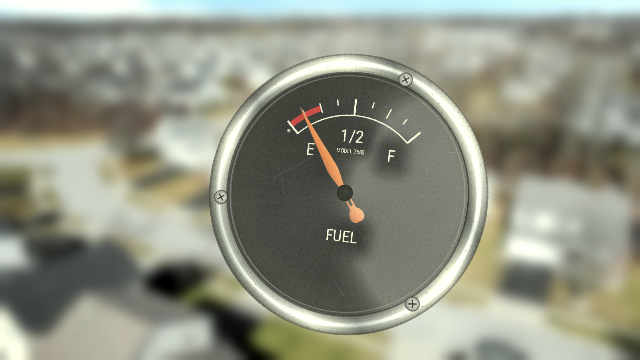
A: 0.125
